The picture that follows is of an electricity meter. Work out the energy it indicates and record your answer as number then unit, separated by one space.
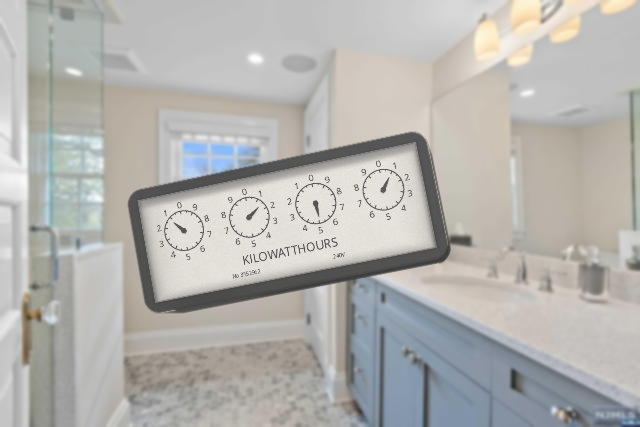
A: 1151 kWh
